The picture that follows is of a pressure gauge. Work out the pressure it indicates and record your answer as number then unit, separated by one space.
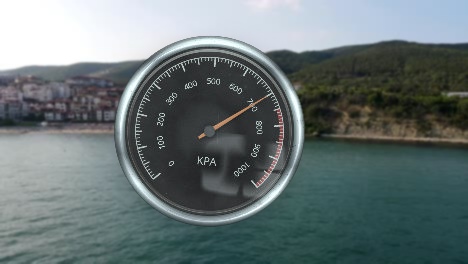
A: 700 kPa
